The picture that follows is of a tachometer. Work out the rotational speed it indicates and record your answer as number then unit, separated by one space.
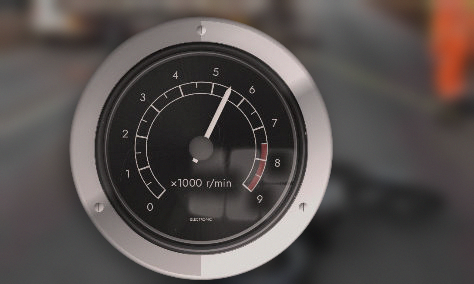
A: 5500 rpm
